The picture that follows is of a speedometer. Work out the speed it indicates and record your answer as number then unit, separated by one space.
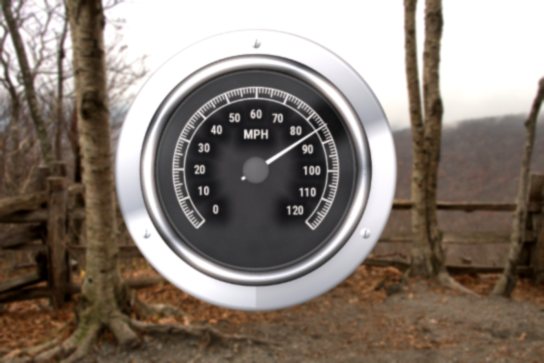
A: 85 mph
